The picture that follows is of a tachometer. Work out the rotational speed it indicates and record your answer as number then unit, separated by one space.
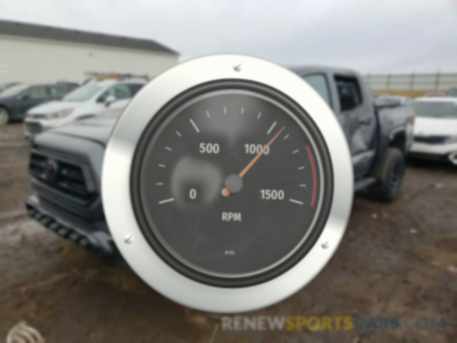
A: 1050 rpm
